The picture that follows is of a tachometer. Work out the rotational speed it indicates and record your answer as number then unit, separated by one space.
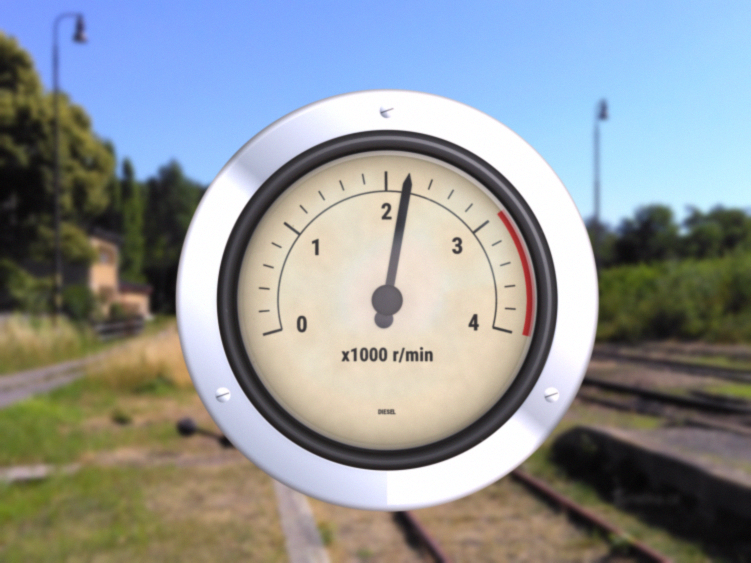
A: 2200 rpm
